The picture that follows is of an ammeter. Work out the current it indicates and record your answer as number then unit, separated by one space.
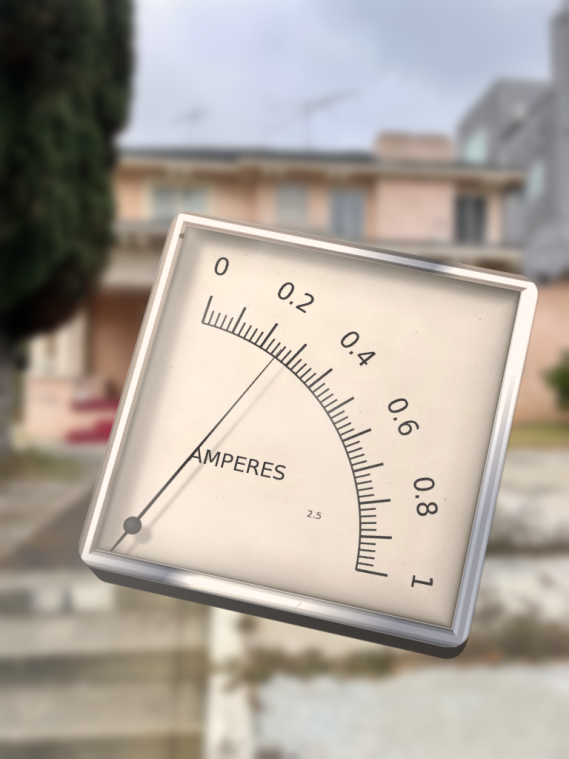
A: 0.26 A
